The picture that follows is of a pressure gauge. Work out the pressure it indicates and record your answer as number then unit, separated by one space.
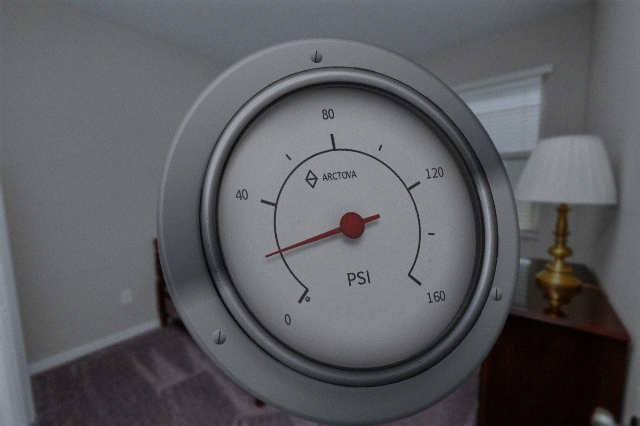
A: 20 psi
